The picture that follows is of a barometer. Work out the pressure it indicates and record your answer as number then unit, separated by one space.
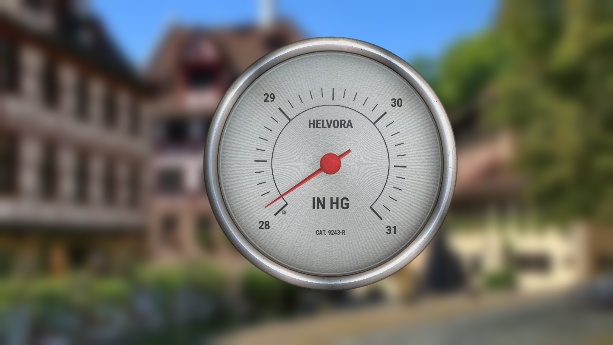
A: 28.1 inHg
